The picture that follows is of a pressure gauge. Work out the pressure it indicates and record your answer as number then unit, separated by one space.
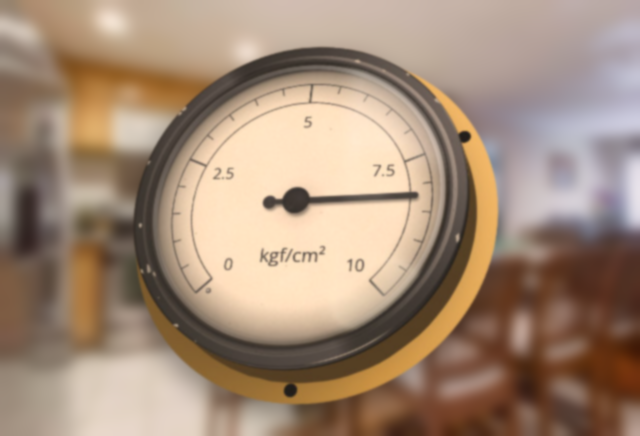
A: 8.25 kg/cm²
